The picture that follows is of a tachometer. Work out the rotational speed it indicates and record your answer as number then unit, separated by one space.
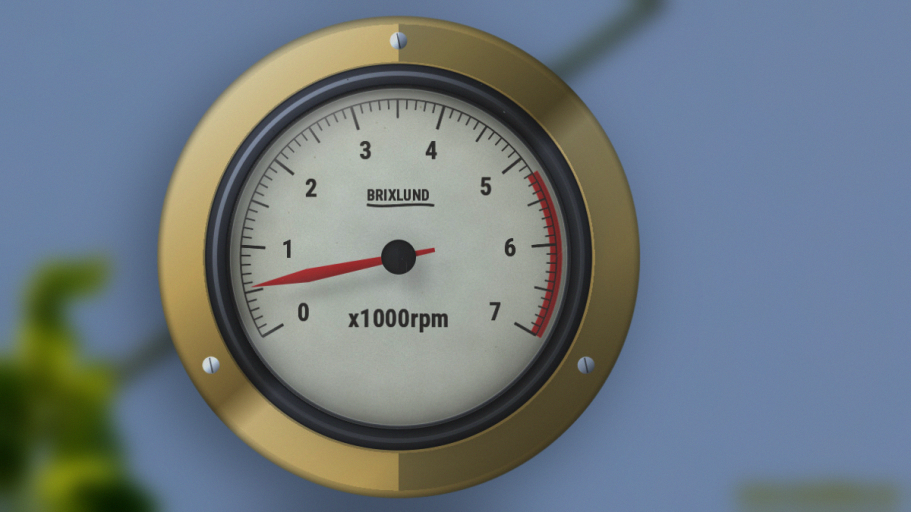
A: 550 rpm
